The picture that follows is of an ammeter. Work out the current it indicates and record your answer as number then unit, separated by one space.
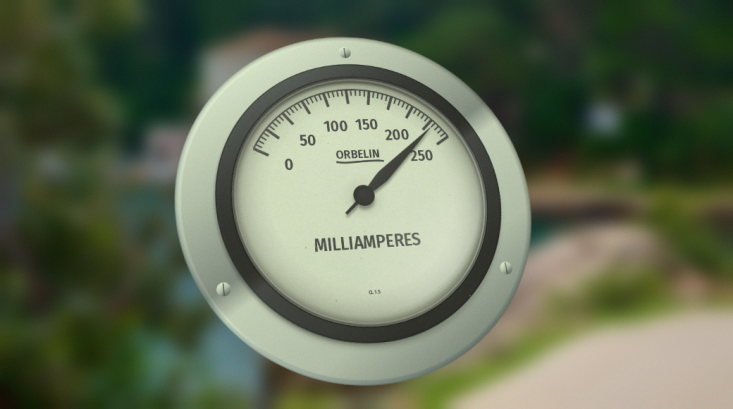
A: 230 mA
